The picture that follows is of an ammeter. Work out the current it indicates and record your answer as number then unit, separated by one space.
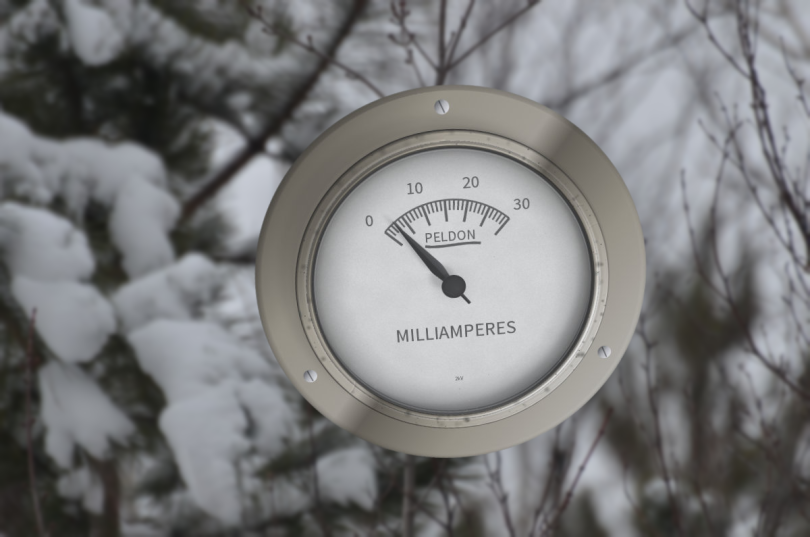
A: 3 mA
